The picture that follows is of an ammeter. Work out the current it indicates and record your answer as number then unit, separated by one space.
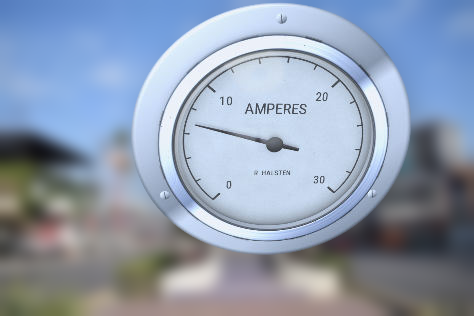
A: 7 A
